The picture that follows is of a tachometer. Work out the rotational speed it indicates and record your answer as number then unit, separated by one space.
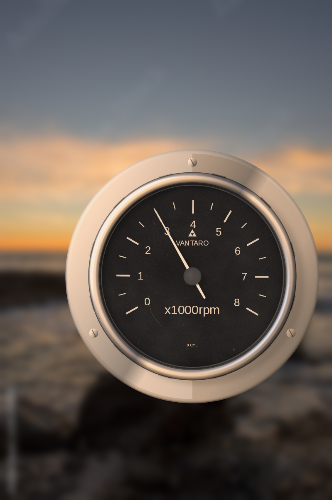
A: 3000 rpm
